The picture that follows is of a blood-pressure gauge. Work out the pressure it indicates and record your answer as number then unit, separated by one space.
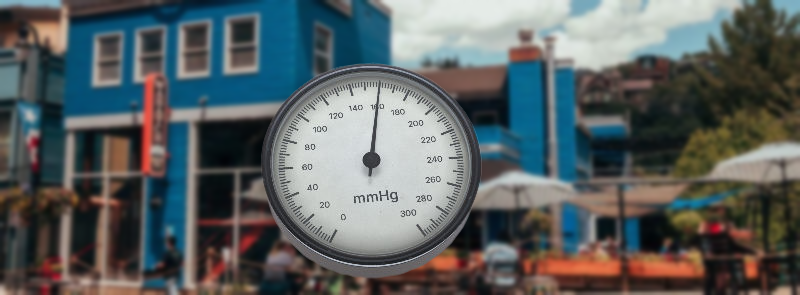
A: 160 mmHg
